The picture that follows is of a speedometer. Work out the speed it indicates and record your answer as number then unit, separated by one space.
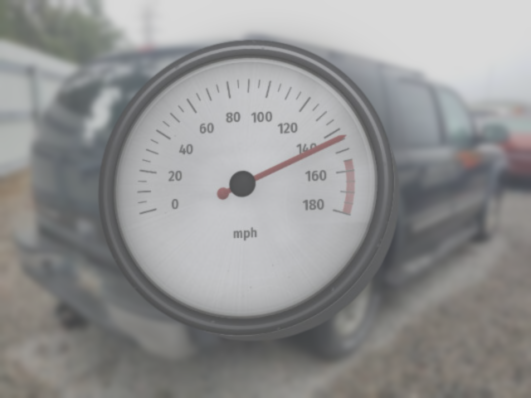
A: 145 mph
